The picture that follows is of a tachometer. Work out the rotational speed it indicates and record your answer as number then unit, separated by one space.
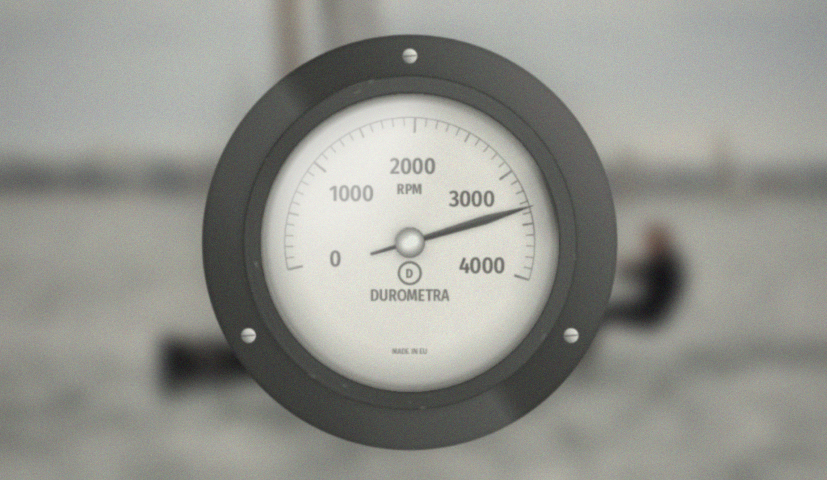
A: 3350 rpm
